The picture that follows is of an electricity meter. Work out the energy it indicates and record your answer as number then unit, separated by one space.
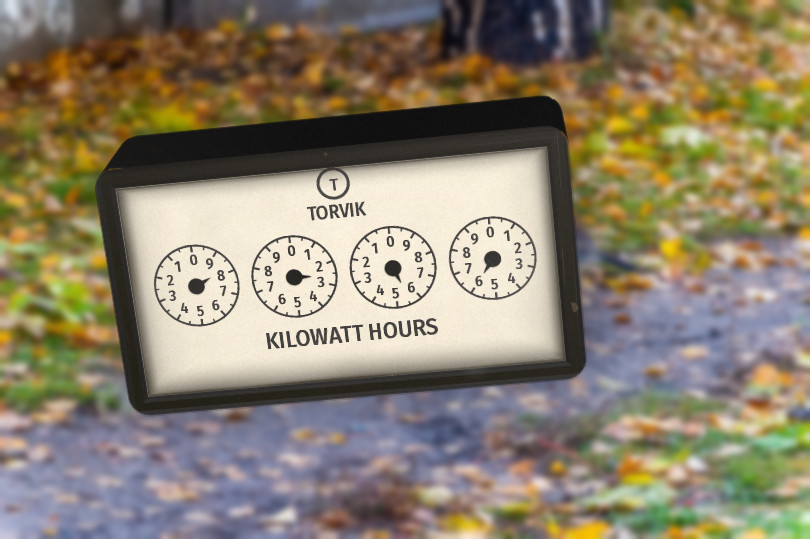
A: 8256 kWh
